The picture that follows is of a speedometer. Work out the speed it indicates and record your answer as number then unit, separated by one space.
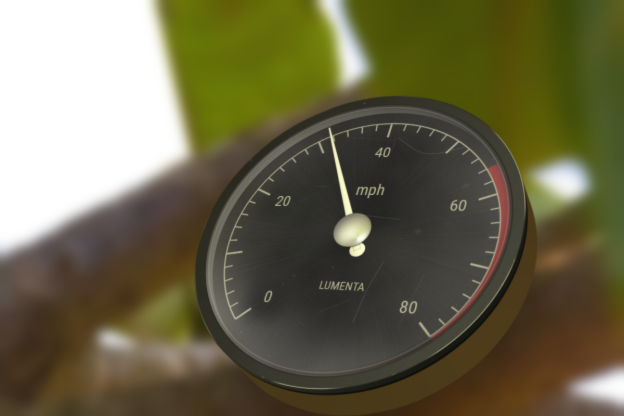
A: 32 mph
